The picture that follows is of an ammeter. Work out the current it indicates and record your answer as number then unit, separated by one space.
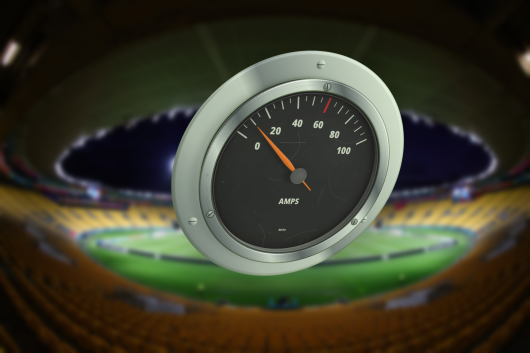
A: 10 A
